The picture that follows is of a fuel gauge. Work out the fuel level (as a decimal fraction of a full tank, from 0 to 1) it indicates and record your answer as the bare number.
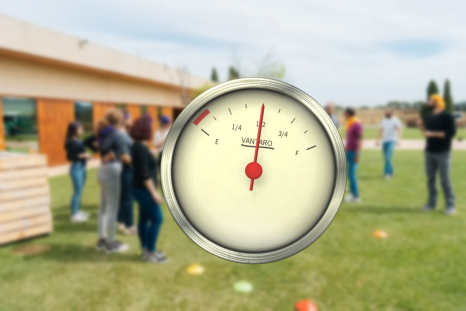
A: 0.5
